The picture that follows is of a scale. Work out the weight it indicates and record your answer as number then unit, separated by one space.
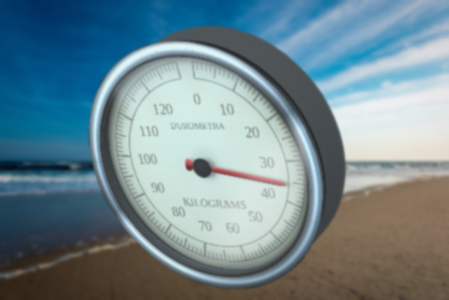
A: 35 kg
